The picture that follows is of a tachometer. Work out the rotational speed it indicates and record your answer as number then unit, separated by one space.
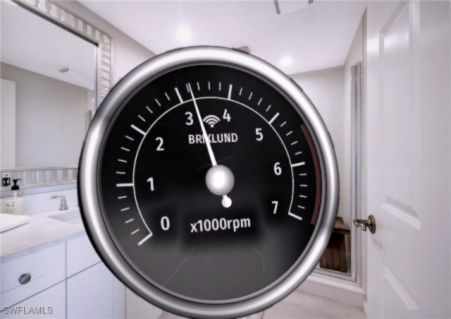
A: 3200 rpm
